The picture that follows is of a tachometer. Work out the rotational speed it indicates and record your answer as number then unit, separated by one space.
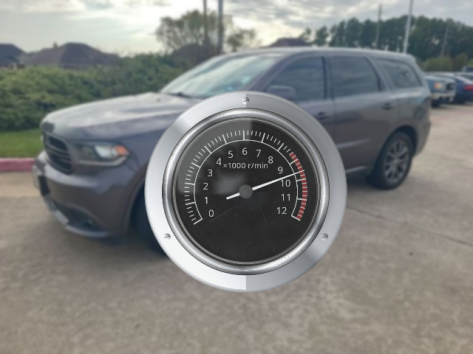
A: 9600 rpm
